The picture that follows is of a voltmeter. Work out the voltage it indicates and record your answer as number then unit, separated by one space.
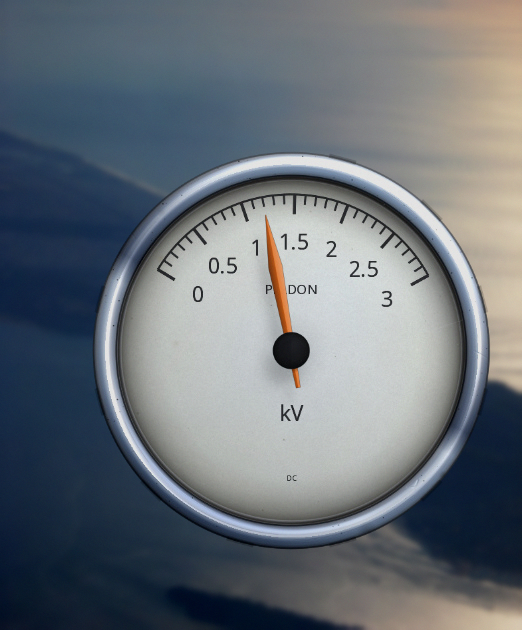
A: 1.2 kV
